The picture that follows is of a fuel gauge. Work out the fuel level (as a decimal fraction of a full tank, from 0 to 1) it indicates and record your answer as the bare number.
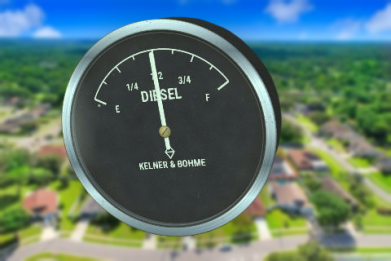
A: 0.5
